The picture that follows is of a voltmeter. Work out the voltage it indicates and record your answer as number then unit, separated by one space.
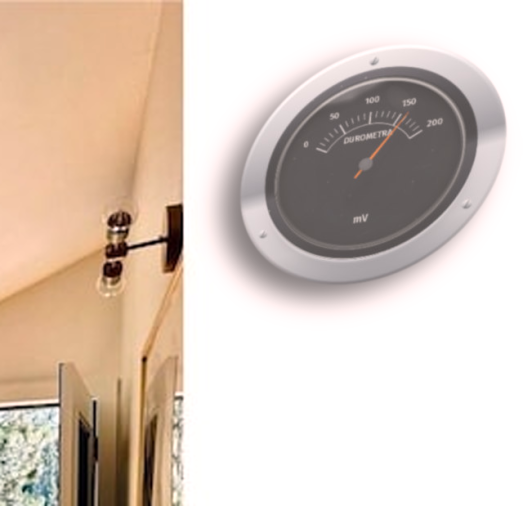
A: 160 mV
